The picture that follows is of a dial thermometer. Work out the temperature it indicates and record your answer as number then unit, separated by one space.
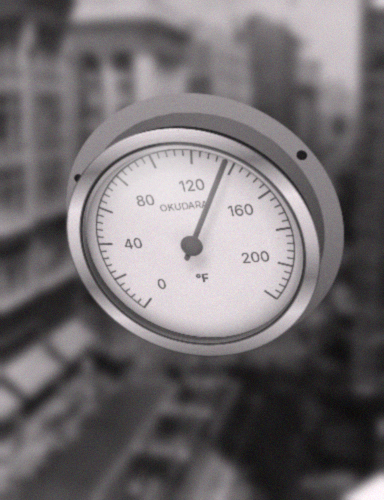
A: 136 °F
